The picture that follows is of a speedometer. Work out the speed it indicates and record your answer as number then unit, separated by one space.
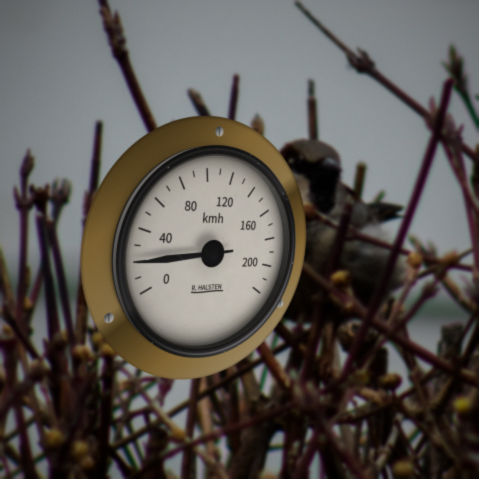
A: 20 km/h
